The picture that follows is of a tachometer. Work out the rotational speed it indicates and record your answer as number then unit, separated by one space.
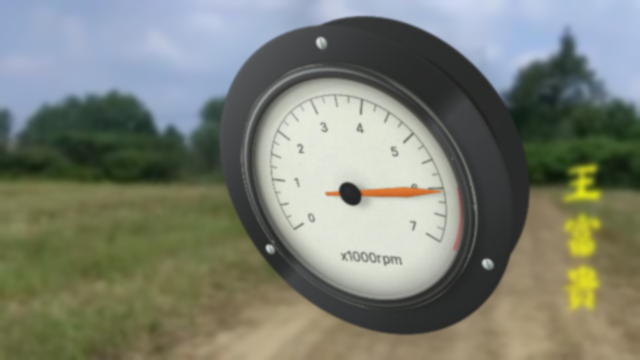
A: 6000 rpm
